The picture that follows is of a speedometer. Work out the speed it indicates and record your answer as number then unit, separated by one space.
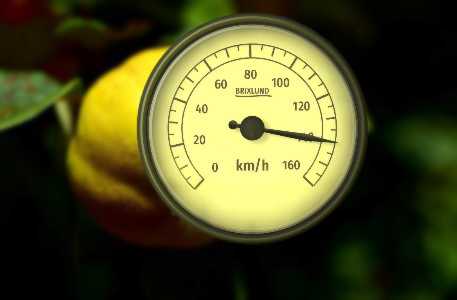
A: 140 km/h
